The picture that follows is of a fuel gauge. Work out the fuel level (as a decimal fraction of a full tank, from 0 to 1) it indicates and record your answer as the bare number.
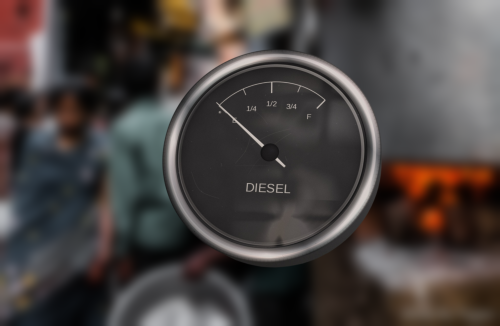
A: 0
